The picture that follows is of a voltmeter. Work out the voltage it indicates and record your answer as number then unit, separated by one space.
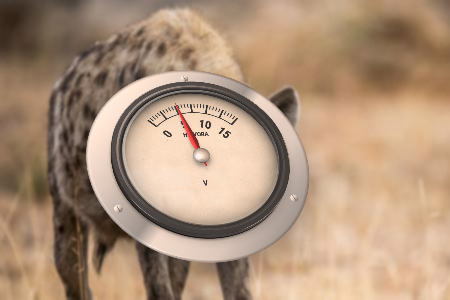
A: 5 V
